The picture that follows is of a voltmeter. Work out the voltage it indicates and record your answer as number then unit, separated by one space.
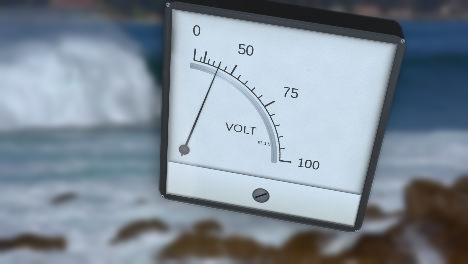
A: 40 V
